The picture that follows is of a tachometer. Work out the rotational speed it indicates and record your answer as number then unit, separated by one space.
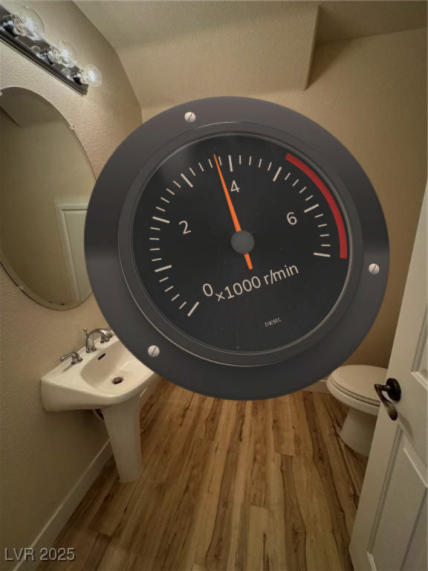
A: 3700 rpm
